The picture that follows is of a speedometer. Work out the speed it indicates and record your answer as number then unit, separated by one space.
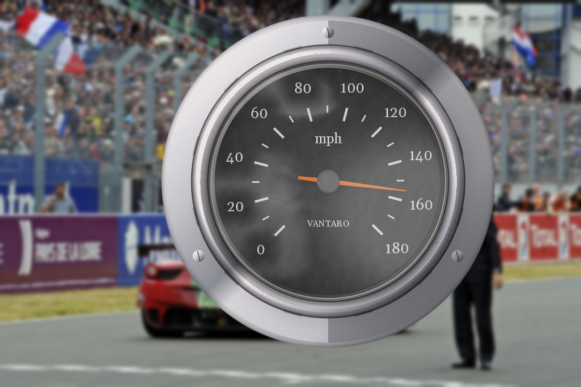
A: 155 mph
